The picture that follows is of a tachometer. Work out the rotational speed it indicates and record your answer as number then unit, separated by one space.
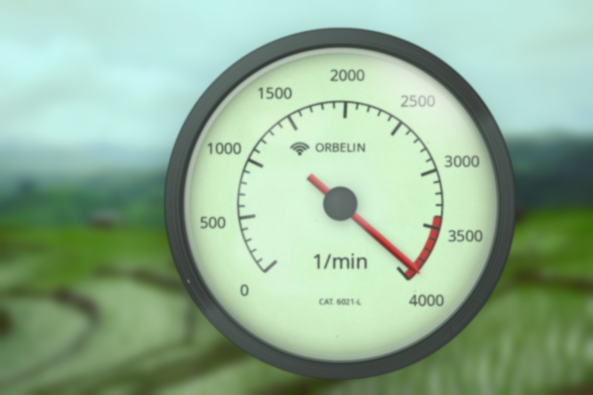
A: 3900 rpm
